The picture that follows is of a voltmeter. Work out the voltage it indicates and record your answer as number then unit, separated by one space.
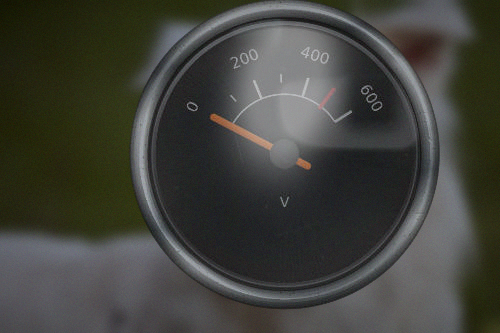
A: 0 V
